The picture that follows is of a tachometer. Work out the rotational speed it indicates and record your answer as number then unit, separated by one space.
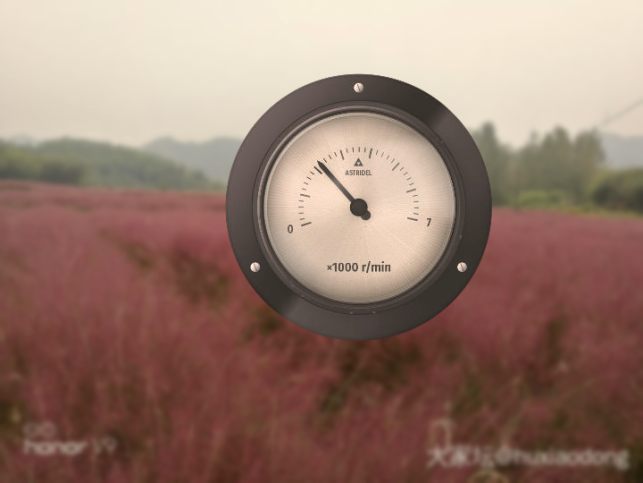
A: 2200 rpm
